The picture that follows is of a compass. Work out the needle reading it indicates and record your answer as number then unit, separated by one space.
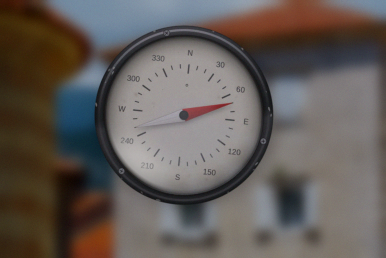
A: 70 °
